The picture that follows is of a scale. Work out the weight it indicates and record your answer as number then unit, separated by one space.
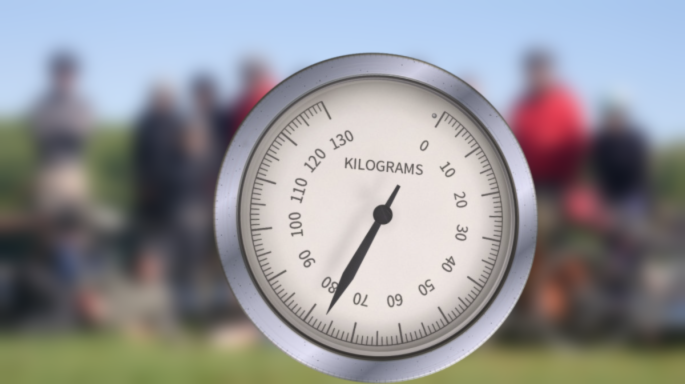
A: 77 kg
